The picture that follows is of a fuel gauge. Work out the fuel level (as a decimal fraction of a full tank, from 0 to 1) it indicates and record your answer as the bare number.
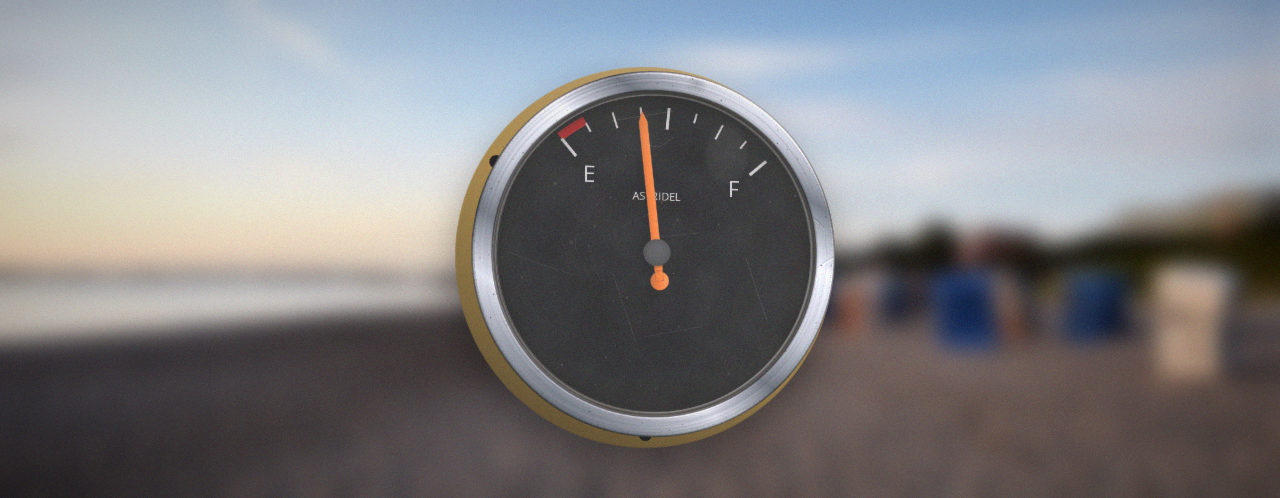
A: 0.375
